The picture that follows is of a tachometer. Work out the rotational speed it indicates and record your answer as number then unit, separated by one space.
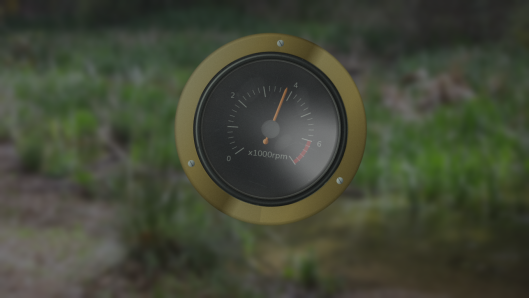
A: 3800 rpm
